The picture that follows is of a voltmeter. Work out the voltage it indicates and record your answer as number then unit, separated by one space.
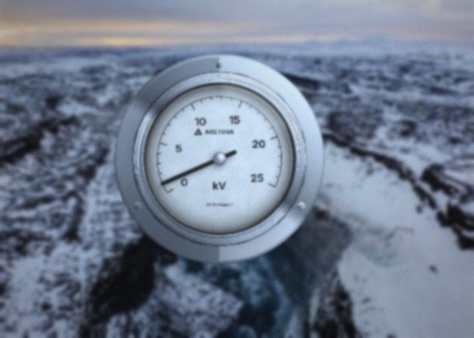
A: 1 kV
